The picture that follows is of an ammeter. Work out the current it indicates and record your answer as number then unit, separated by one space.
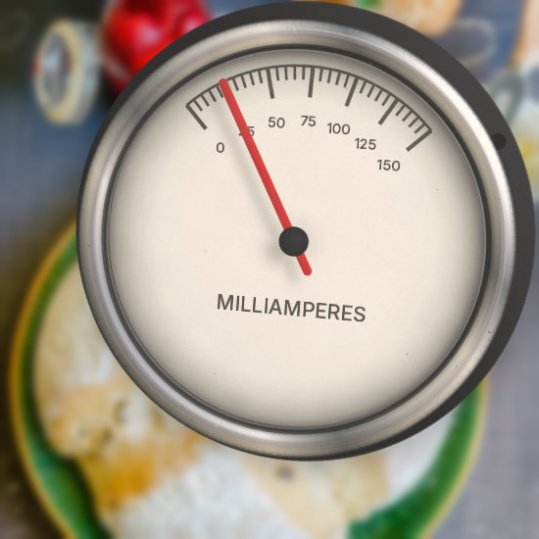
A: 25 mA
